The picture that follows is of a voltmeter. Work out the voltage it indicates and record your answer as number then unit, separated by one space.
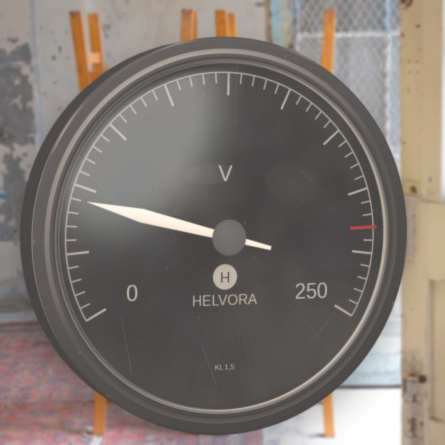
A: 45 V
